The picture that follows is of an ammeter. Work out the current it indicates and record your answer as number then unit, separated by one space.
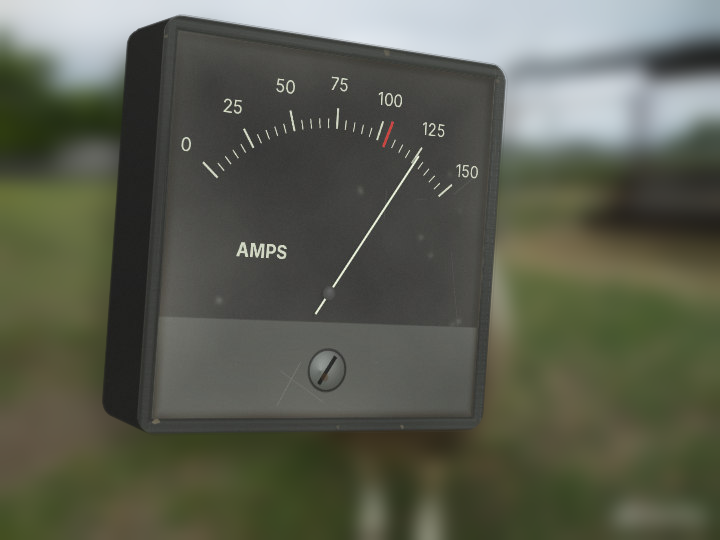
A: 125 A
